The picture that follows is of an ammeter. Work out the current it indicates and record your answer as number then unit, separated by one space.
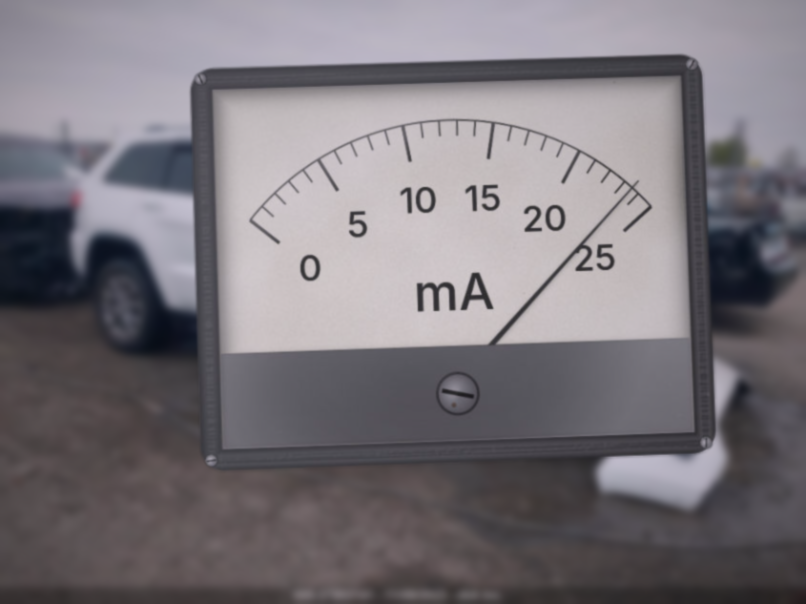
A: 23.5 mA
